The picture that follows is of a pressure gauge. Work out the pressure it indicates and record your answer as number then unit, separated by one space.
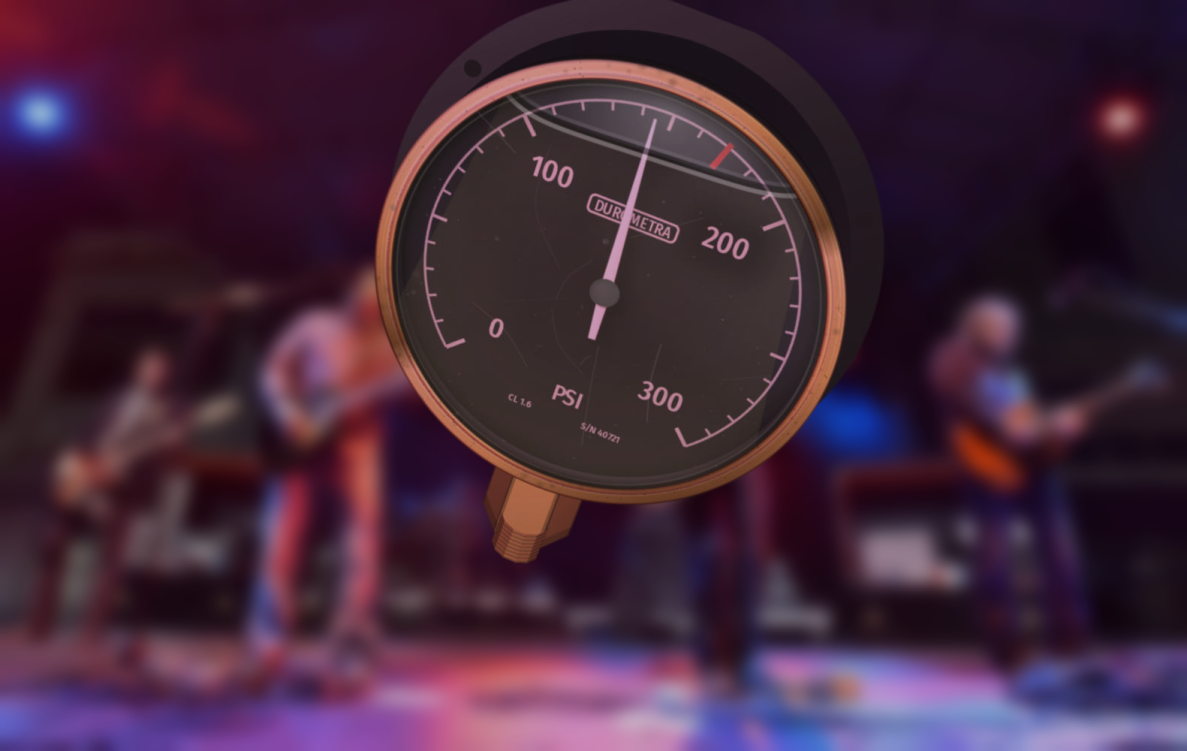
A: 145 psi
